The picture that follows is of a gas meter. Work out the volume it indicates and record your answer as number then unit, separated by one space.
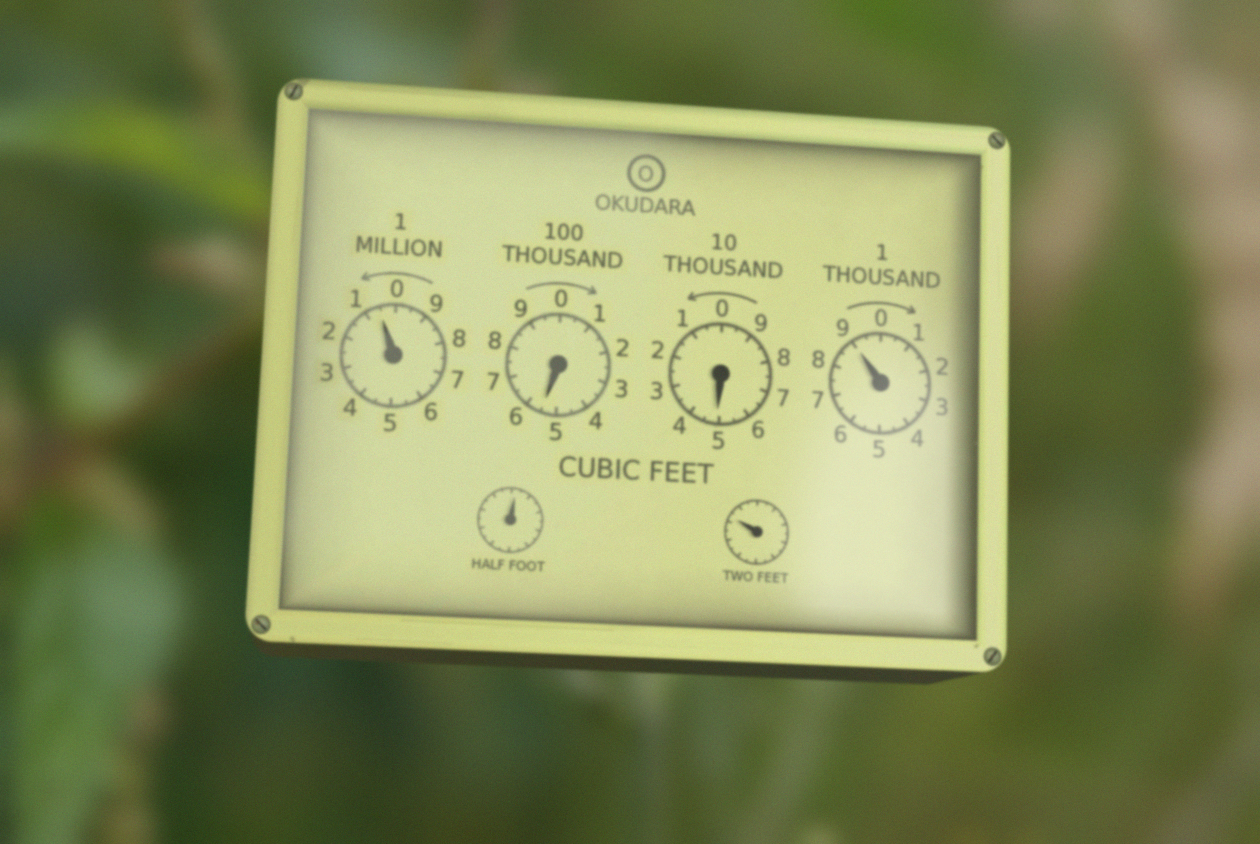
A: 54900 ft³
